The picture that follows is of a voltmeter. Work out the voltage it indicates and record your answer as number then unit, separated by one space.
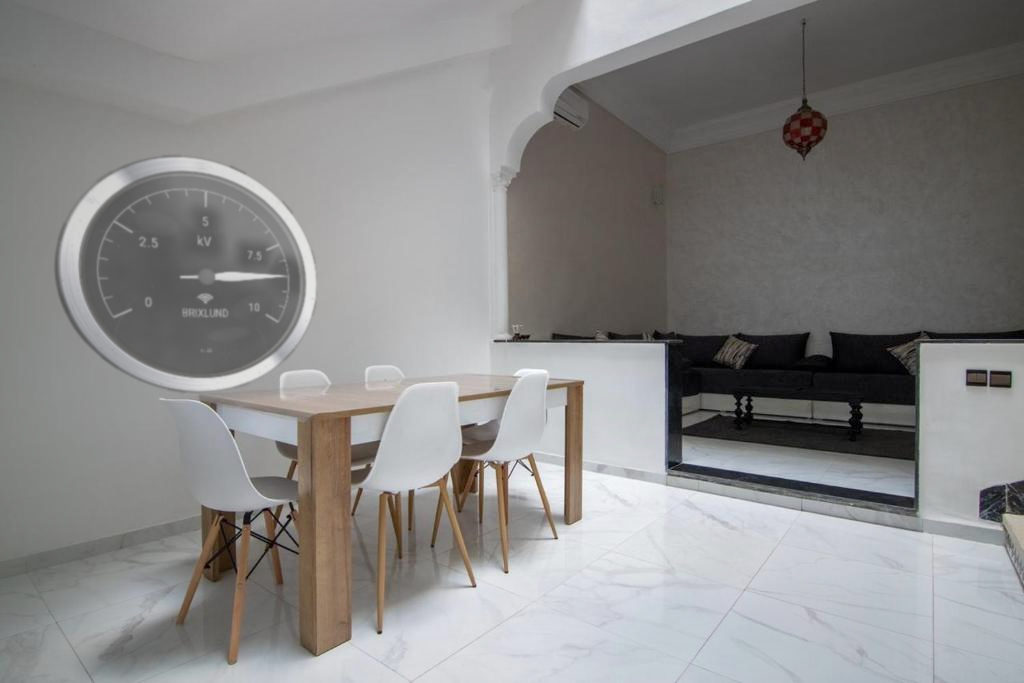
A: 8.5 kV
